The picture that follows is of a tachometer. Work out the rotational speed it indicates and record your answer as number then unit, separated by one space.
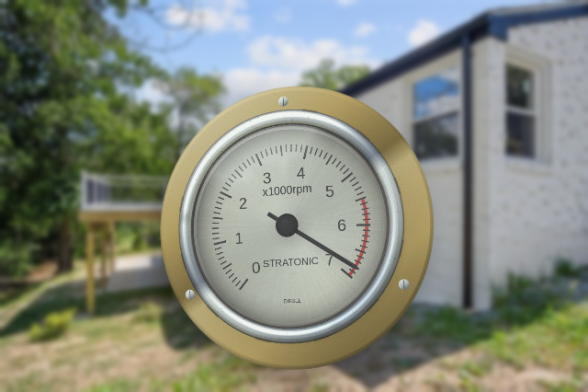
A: 6800 rpm
